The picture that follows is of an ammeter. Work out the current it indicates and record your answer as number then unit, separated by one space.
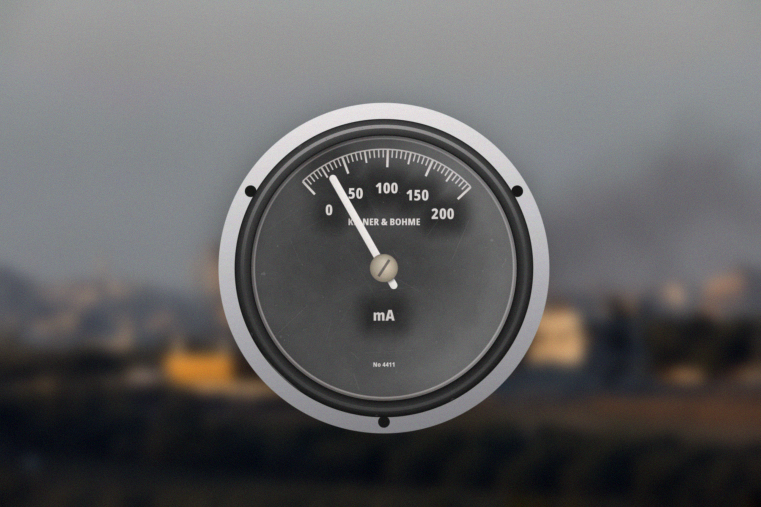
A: 30 mA
